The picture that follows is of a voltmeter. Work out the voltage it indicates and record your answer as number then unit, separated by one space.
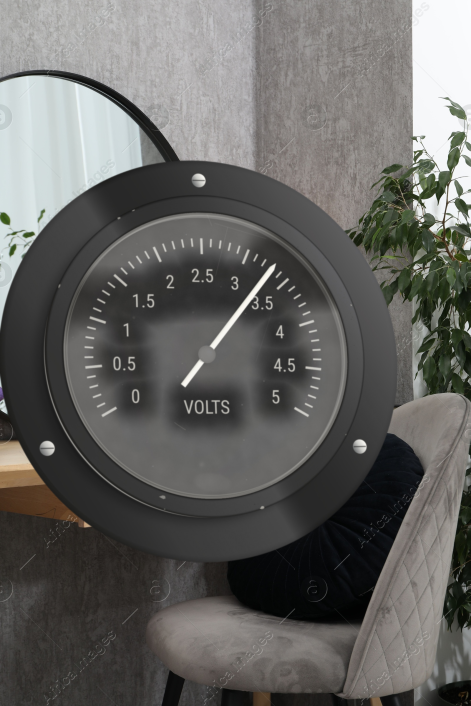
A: 3.3 V
